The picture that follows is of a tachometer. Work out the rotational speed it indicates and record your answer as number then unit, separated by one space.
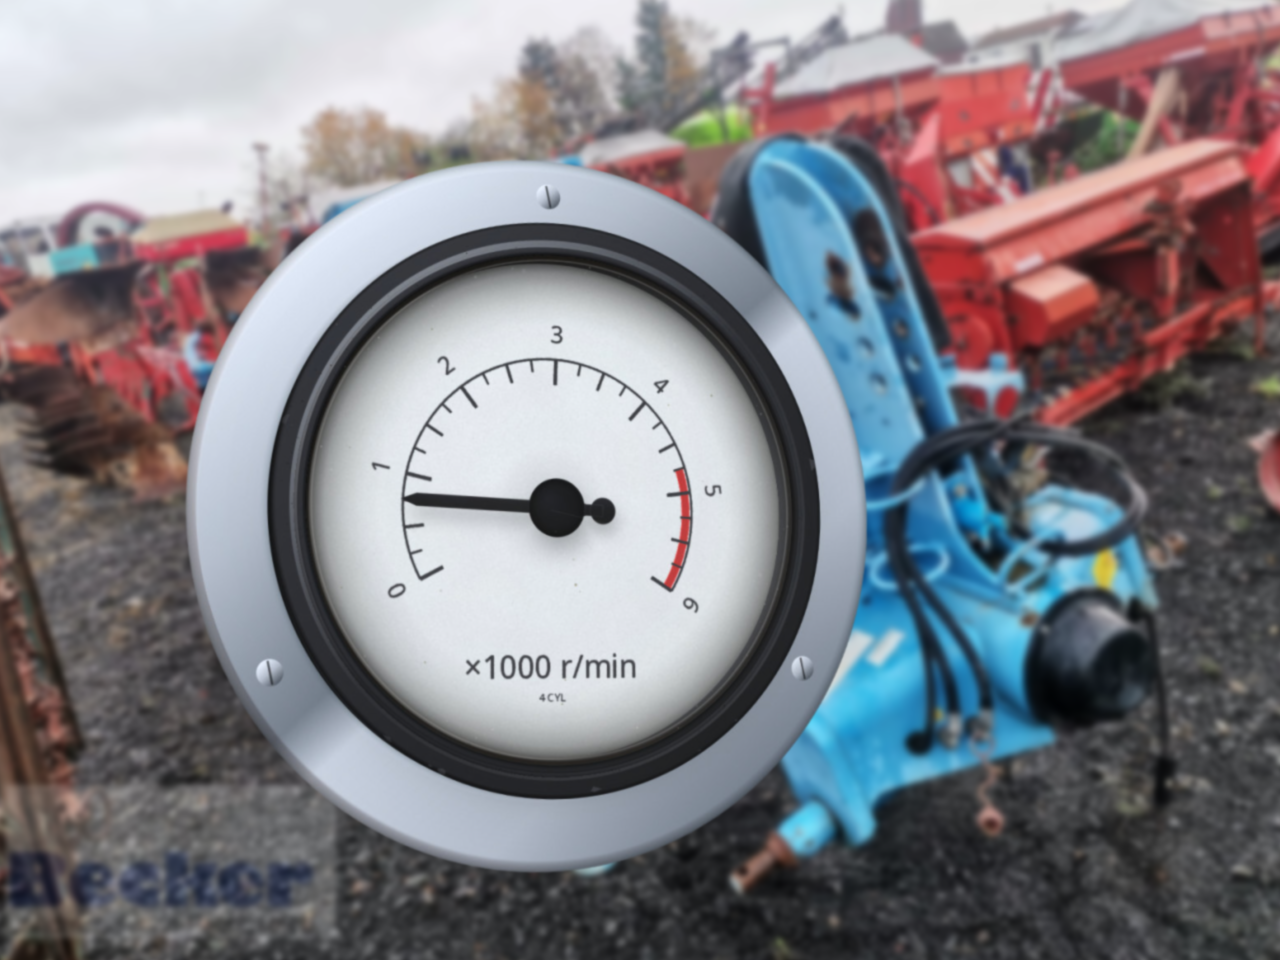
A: 750 rpm
